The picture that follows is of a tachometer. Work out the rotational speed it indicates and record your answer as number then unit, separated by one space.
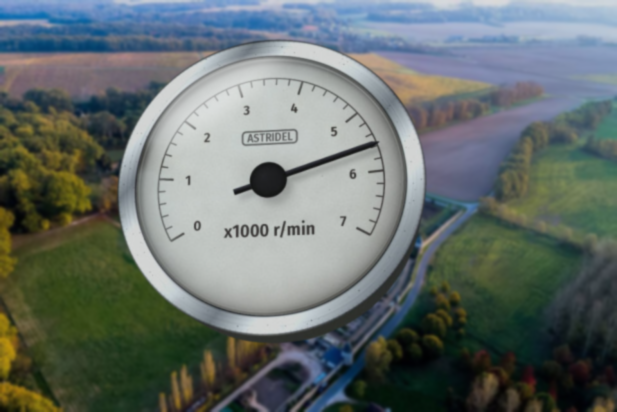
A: 5600 rpm
